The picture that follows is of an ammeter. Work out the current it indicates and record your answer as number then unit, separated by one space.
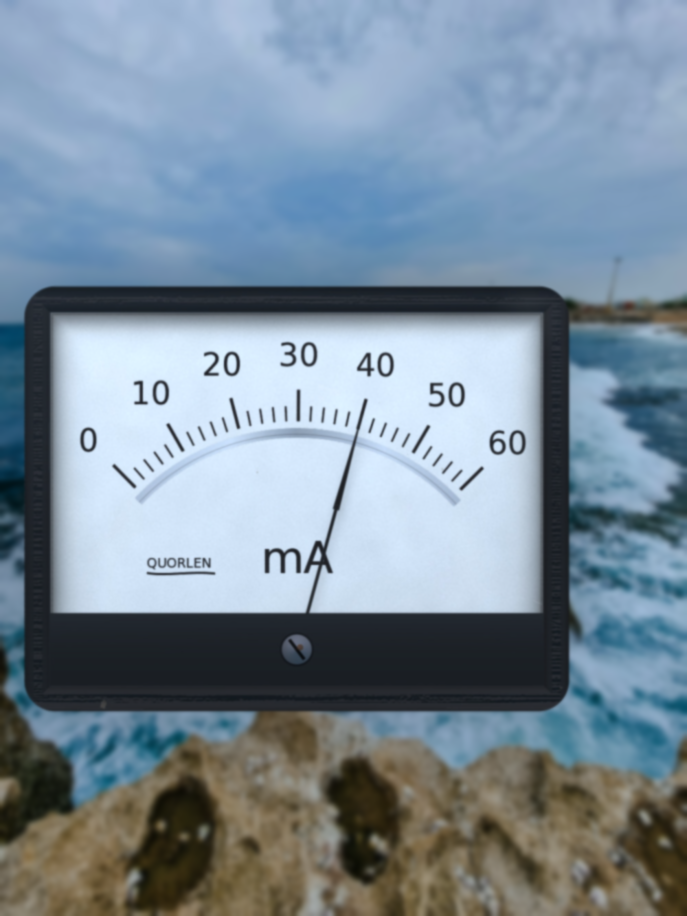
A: 40 mA
